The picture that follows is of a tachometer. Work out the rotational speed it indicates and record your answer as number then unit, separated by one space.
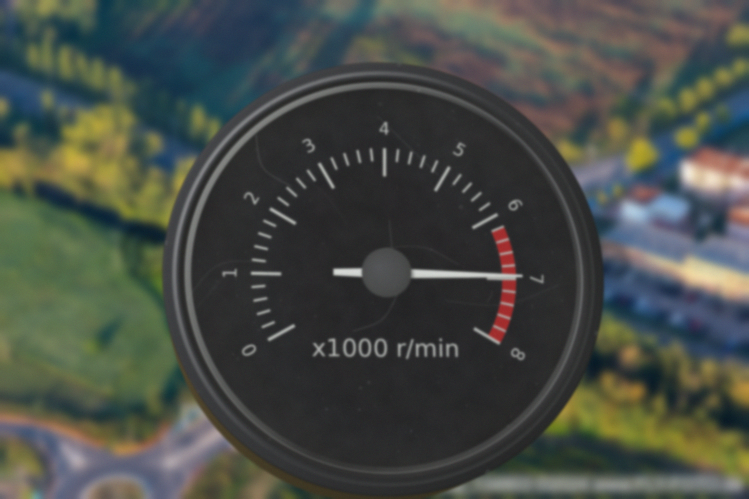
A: 7000 rpm
